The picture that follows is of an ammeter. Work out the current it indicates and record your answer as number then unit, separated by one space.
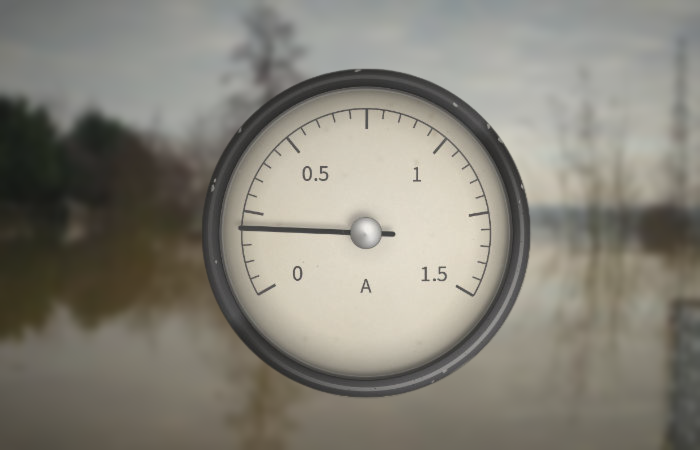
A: 0.2 A
